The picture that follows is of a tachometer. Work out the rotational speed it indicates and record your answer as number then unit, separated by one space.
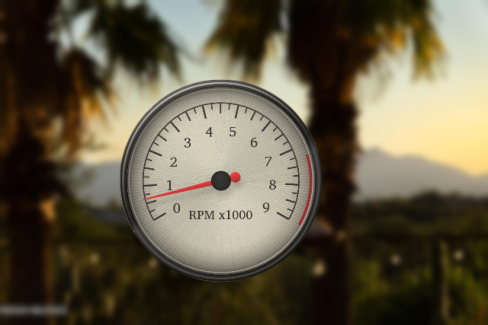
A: 625 rpm
